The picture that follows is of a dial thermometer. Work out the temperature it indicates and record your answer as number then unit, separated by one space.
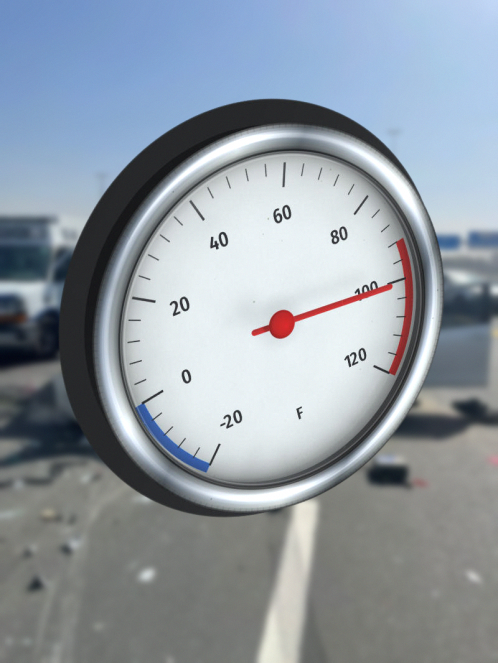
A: 100 °F
